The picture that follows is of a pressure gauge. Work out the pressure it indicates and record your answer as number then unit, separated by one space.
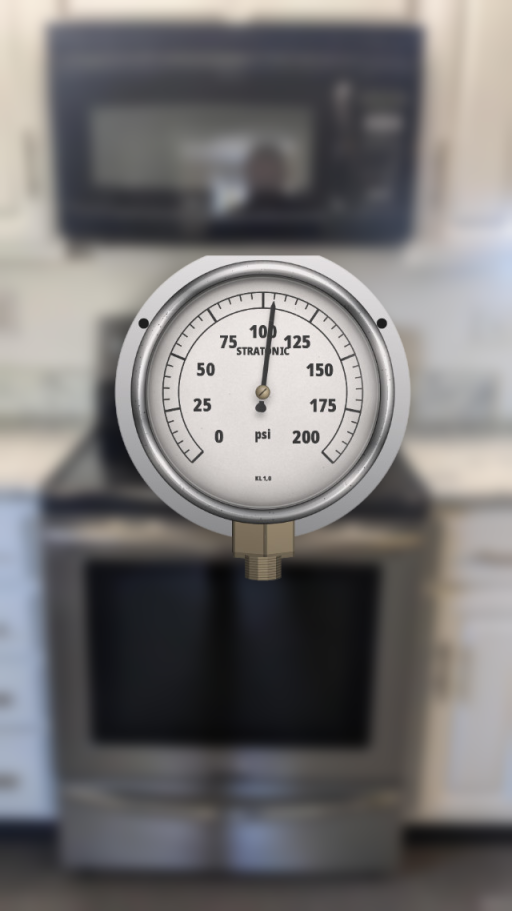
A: 105 psi
